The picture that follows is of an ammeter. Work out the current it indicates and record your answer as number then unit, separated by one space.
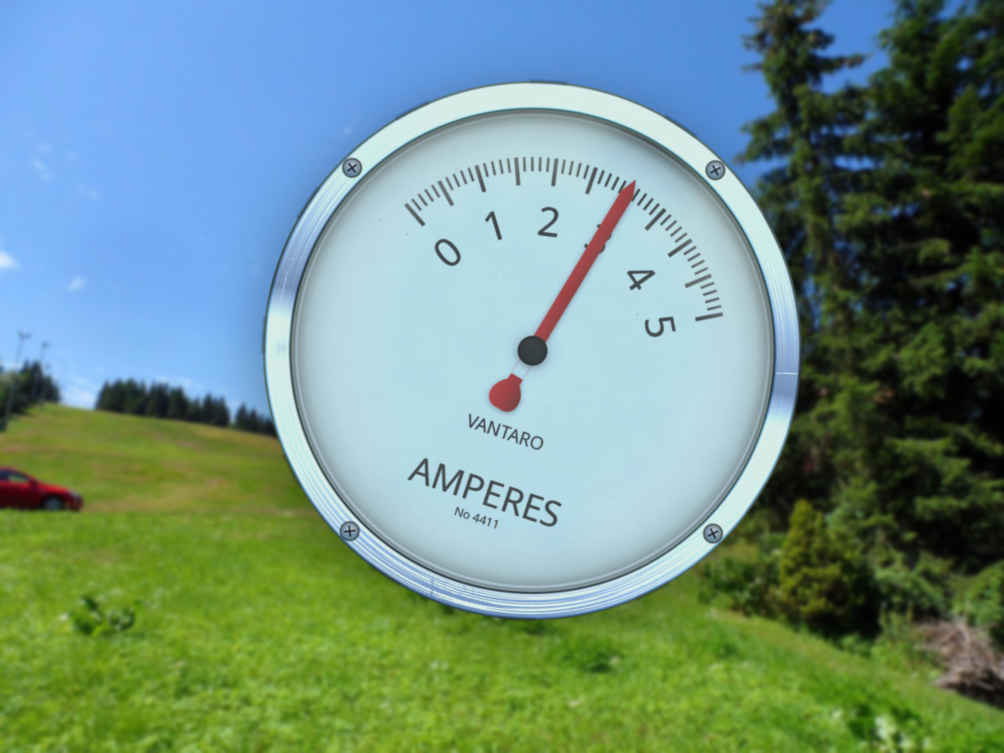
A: 3 A
